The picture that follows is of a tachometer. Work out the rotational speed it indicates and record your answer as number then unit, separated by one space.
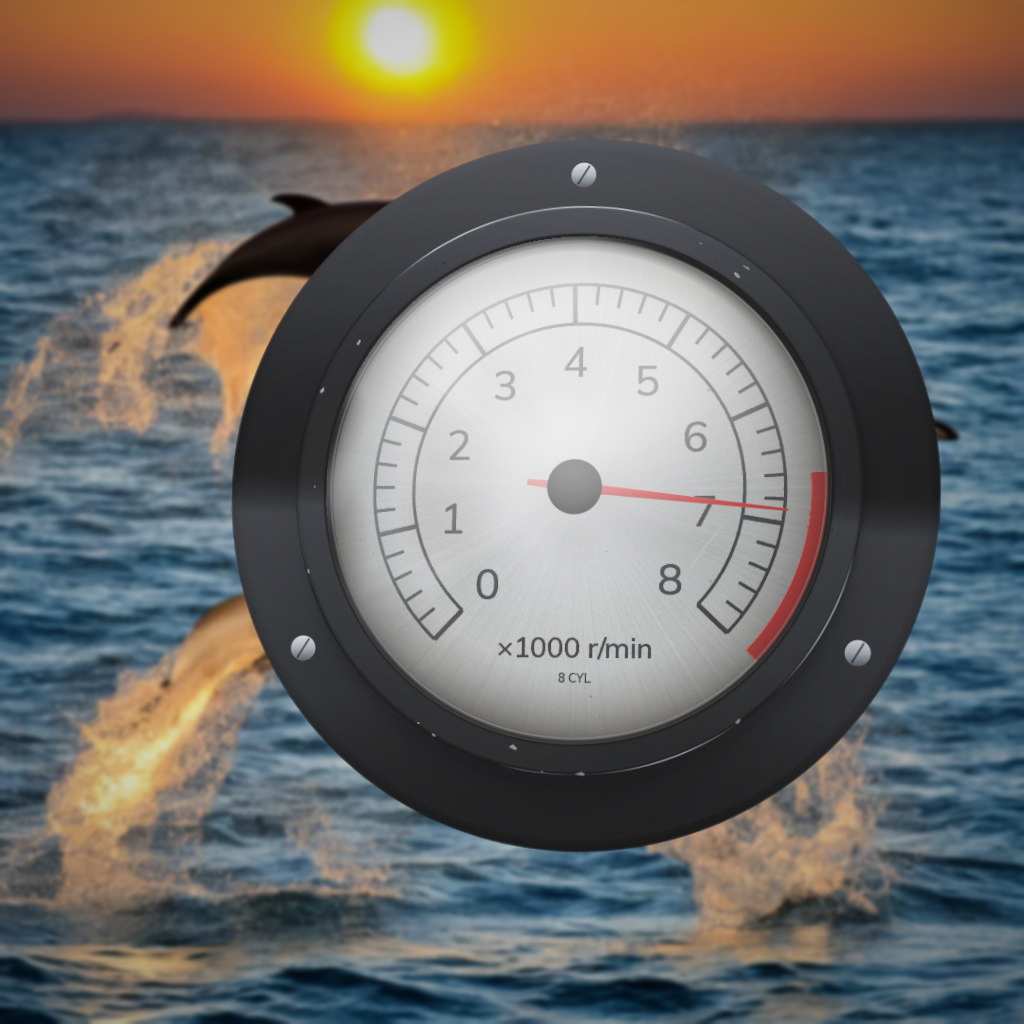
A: 6900 rpm
